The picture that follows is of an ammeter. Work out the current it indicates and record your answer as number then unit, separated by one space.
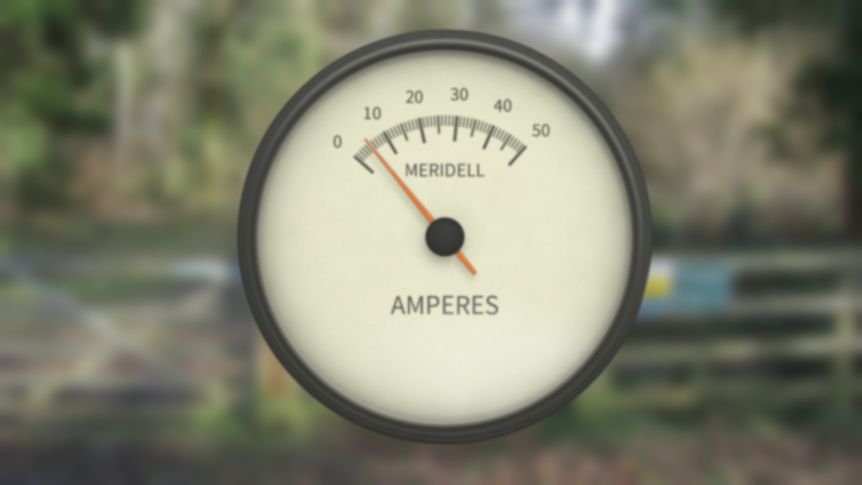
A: 5 A
